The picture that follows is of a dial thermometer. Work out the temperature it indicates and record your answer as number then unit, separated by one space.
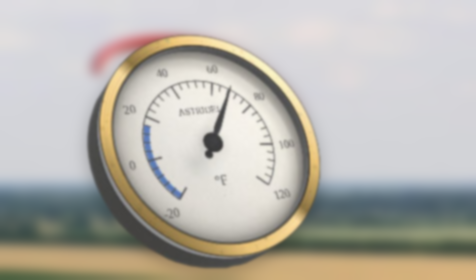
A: 68 °F
